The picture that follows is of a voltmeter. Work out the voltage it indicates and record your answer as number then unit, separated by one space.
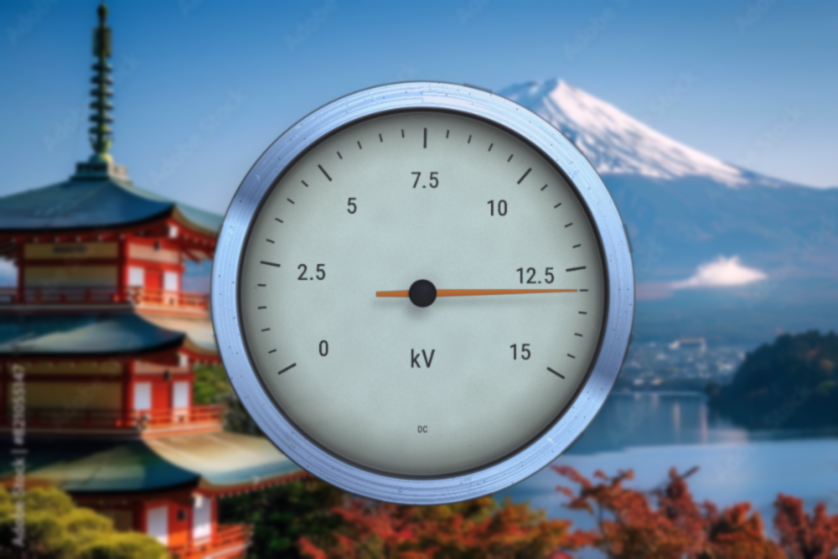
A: 13 kV
